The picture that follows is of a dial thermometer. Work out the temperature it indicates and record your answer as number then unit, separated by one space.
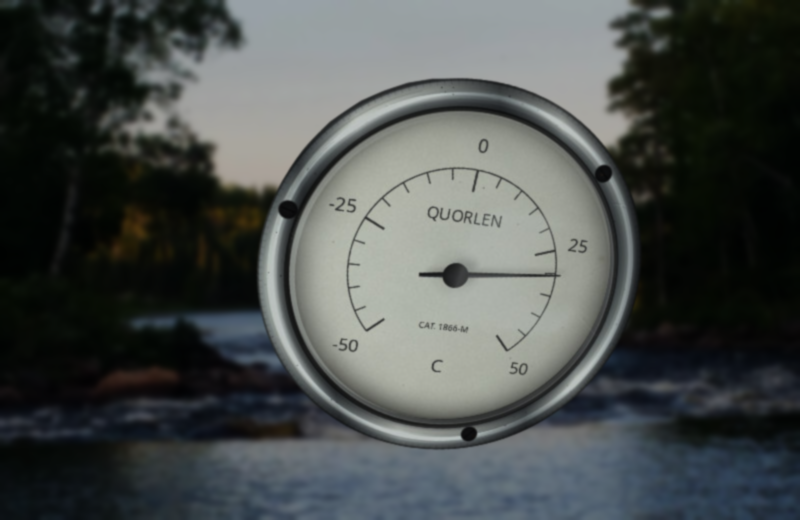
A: 30 °C
